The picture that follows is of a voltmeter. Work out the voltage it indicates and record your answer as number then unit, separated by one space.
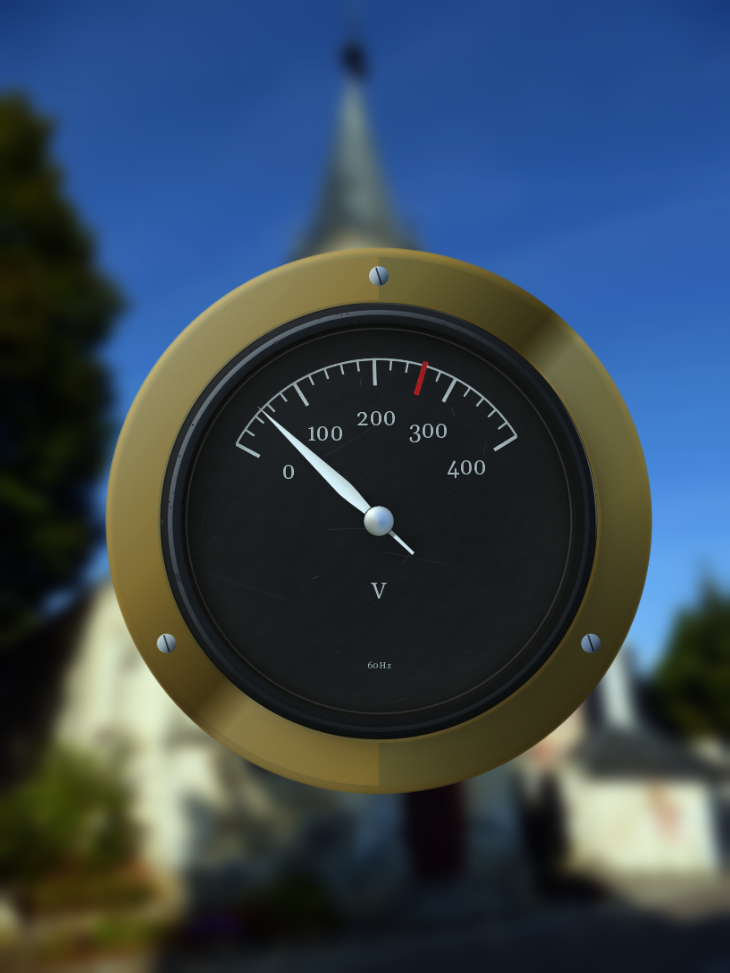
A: 50 V
